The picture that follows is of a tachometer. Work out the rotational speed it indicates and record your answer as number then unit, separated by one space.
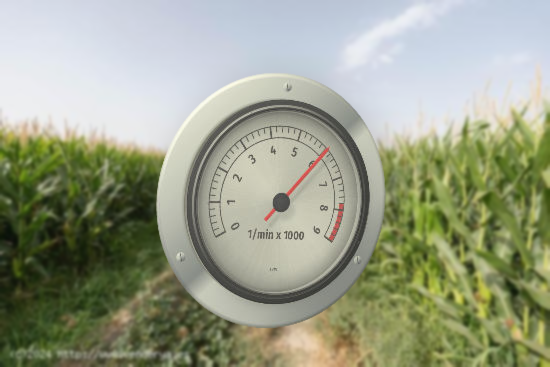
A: 6000 rpm
